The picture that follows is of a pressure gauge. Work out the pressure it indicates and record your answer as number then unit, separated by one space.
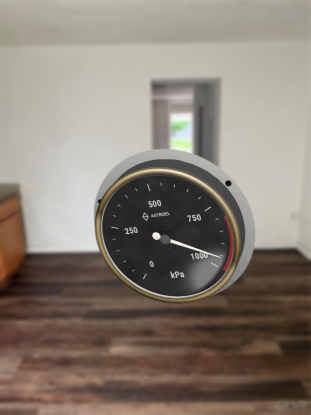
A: 950 kPa
